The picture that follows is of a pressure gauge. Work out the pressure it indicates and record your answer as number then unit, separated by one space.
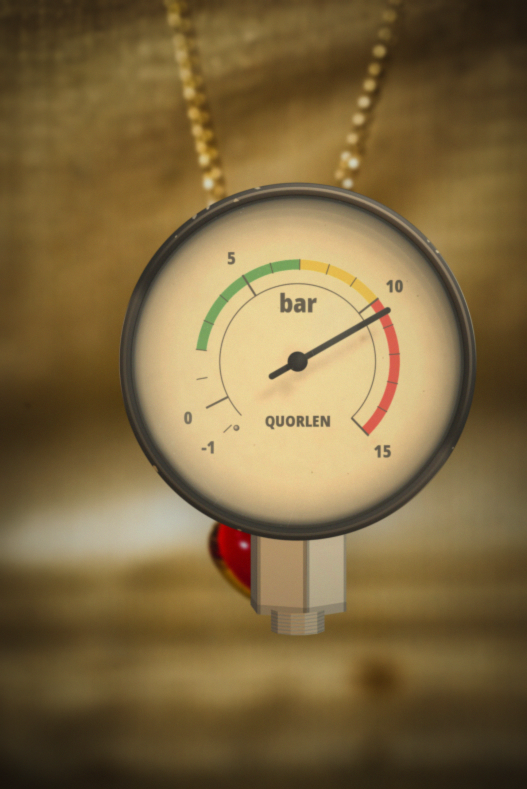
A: 10.5 bar
